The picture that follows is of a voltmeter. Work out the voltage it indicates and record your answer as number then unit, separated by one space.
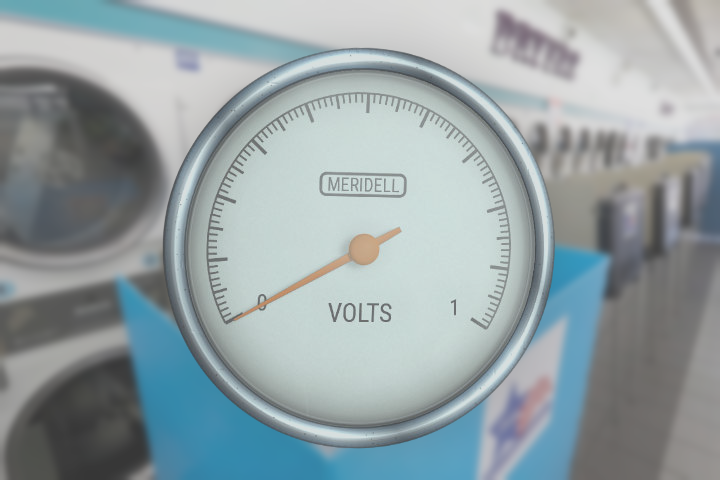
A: 0 V
